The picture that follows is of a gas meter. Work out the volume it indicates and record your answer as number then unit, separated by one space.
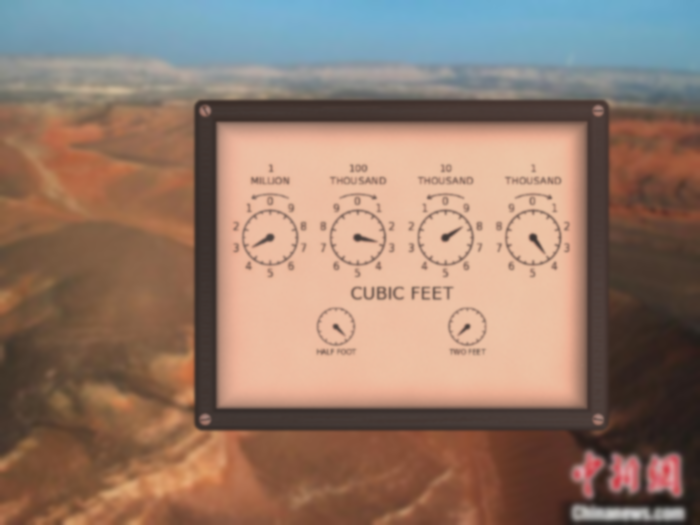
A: 328400 ft³
